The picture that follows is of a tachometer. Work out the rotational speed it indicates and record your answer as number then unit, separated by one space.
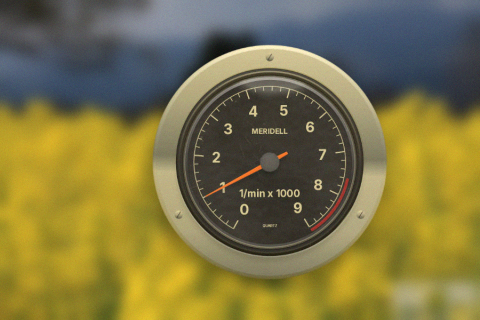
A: 1000 rpm
